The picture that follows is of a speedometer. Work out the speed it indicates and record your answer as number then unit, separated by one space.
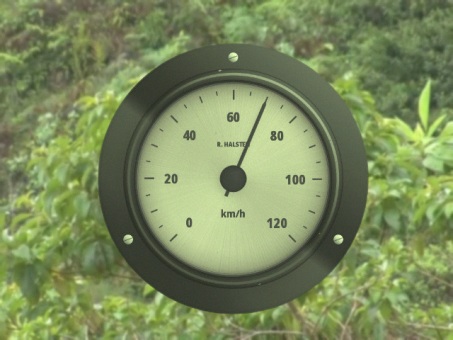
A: 70 km/h
